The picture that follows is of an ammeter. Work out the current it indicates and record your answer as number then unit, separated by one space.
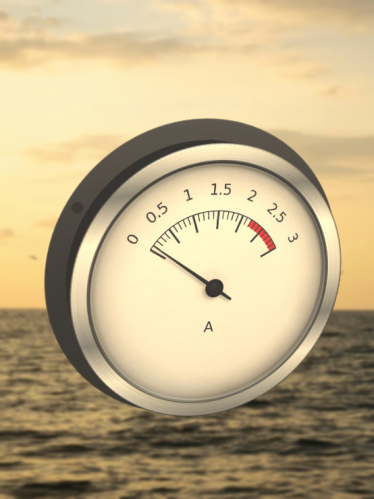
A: 0.1 A
